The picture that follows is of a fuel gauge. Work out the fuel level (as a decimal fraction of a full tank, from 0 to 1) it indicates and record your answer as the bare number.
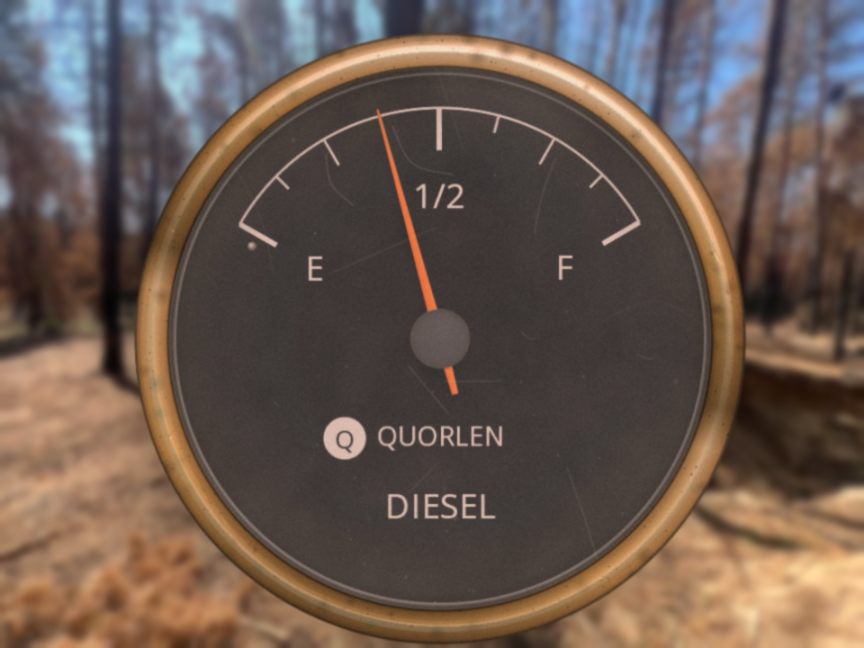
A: 0.375
